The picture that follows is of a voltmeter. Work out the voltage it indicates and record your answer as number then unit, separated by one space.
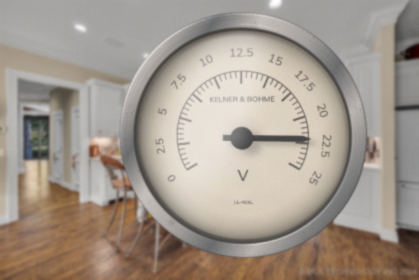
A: 22 V
